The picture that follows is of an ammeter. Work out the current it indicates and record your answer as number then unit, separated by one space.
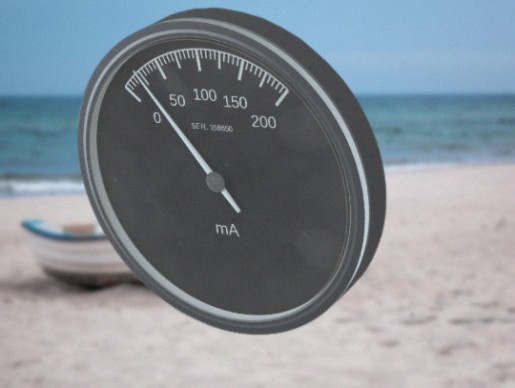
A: 25 mA
